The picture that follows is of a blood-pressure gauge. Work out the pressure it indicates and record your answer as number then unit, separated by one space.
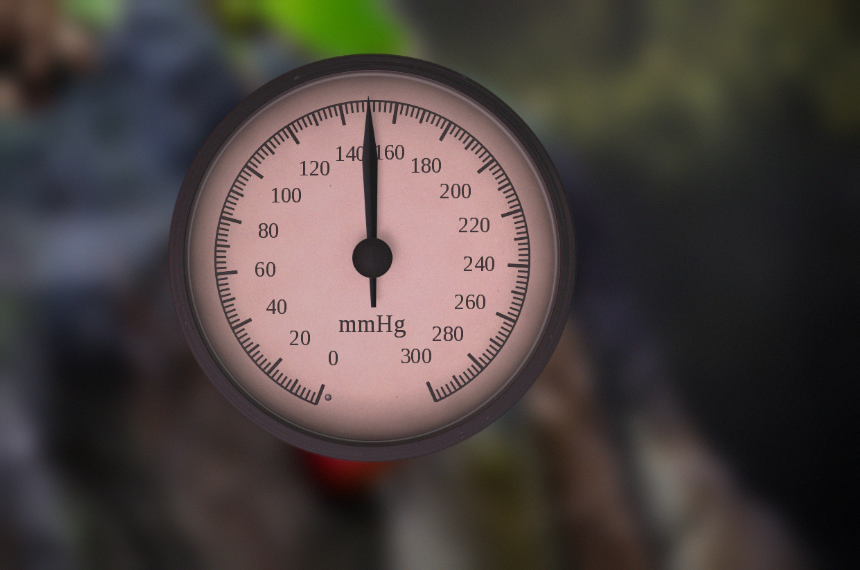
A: 150 mmHg
